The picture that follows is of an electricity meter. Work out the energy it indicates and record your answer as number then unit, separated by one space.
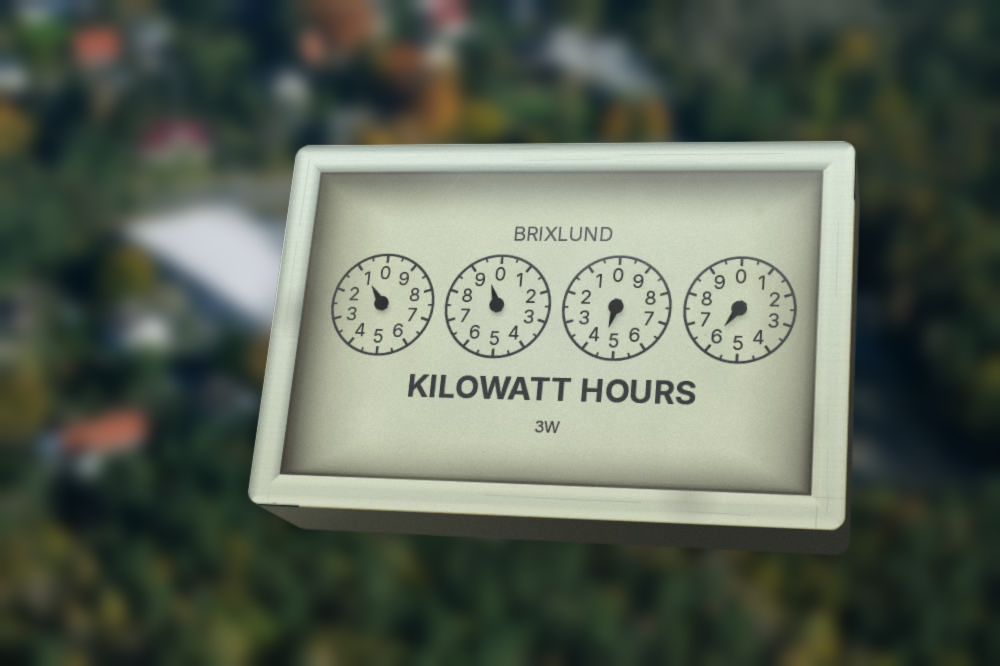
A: 946 kWh
